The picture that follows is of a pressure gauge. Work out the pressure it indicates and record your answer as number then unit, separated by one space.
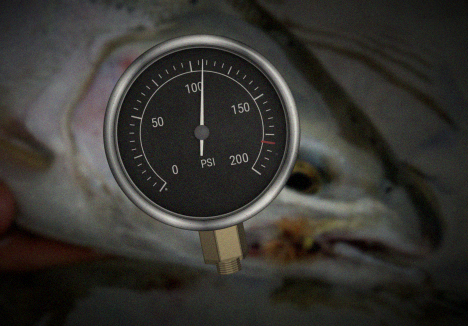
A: 107.5 psi
